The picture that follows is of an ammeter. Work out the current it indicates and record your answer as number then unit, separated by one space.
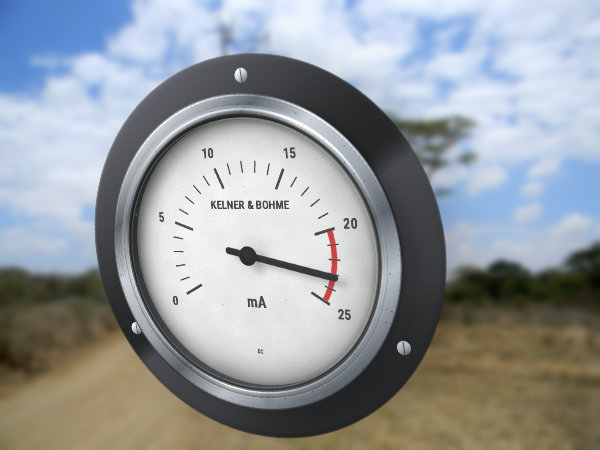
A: 23 mA
